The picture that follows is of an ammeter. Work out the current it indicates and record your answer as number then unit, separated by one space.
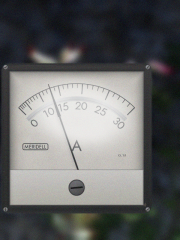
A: 13 A
